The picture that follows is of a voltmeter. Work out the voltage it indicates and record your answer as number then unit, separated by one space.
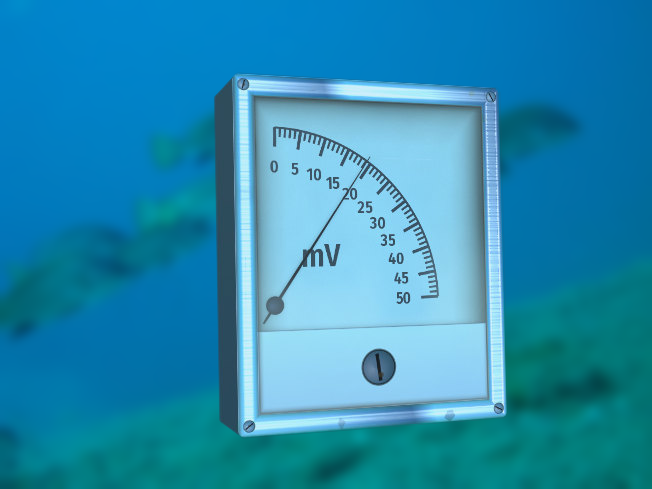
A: 19 mV
